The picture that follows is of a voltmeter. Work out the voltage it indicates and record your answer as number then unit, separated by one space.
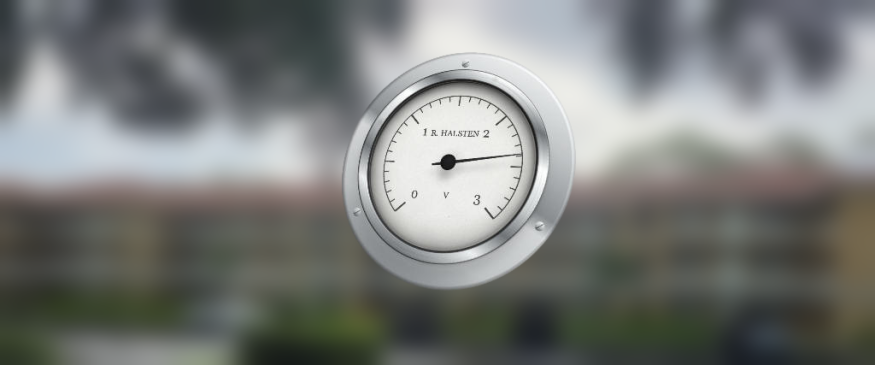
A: 2.4 V
